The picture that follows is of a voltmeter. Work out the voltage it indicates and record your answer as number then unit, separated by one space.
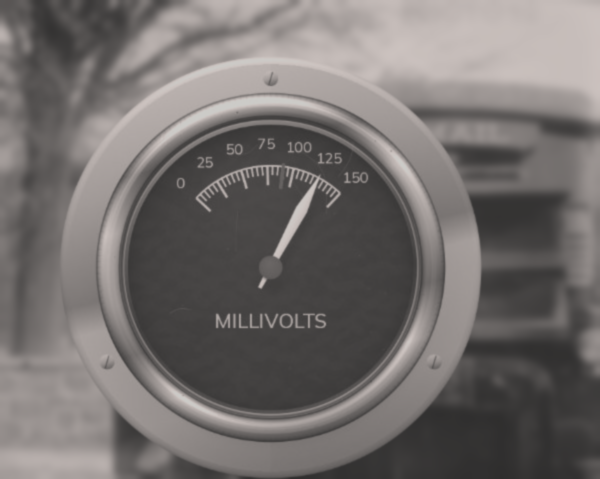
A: 125 mV
